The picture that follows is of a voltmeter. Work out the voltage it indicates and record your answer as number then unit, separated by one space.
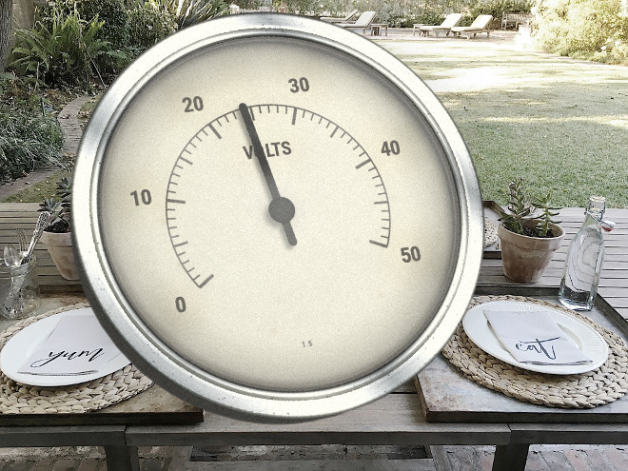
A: 24 V
